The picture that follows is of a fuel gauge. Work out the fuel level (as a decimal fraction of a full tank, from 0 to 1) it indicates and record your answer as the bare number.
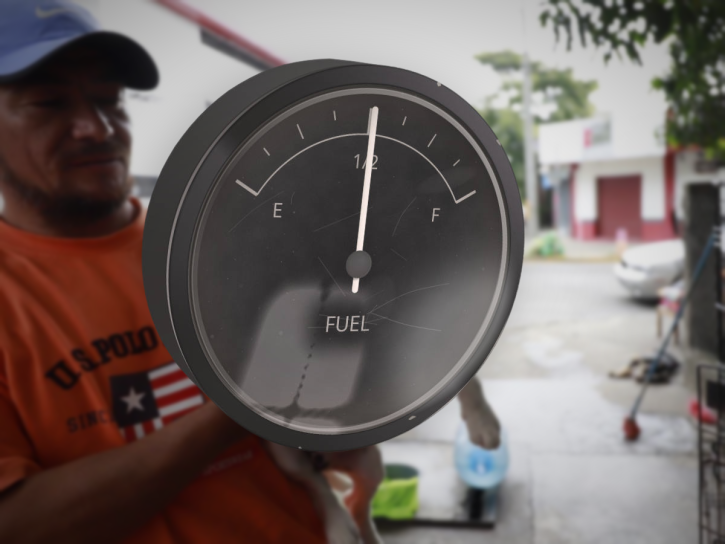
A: 0.5
